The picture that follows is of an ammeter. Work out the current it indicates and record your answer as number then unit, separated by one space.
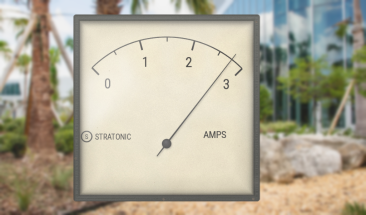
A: 2.75 A
